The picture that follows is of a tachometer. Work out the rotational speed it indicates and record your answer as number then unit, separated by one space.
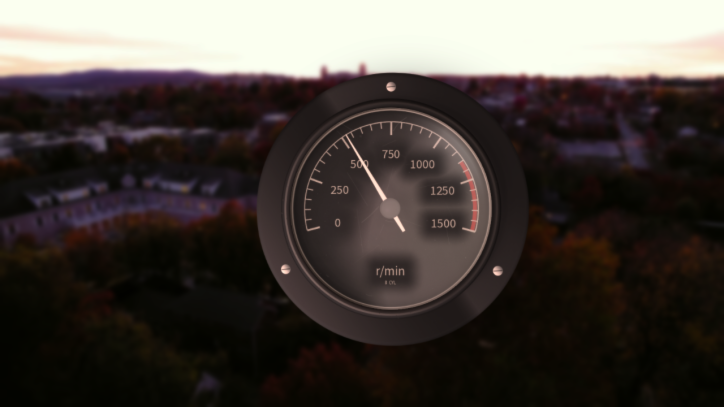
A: 525 rpm
